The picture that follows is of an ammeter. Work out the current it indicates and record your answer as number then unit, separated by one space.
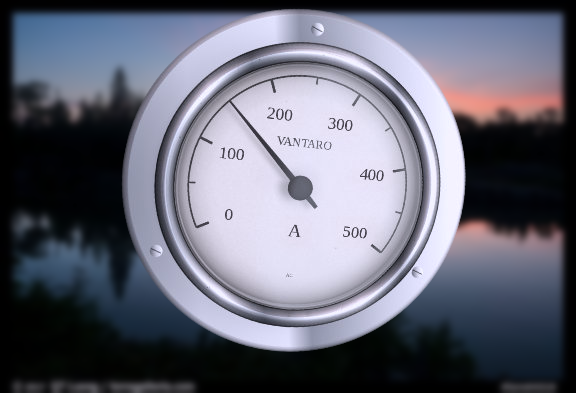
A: 150 A
